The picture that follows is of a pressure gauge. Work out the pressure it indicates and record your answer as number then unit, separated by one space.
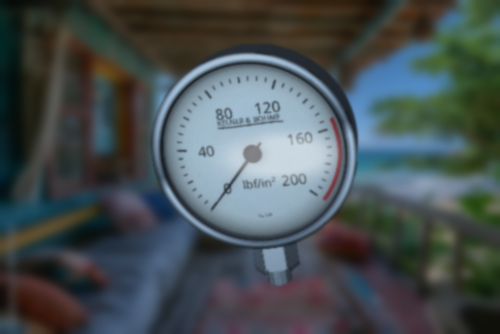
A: 0 psi
